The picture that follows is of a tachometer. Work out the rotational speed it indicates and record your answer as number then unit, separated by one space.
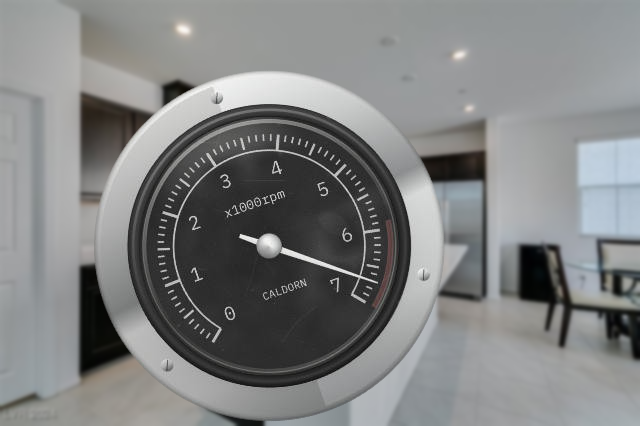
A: 6700 rpm
